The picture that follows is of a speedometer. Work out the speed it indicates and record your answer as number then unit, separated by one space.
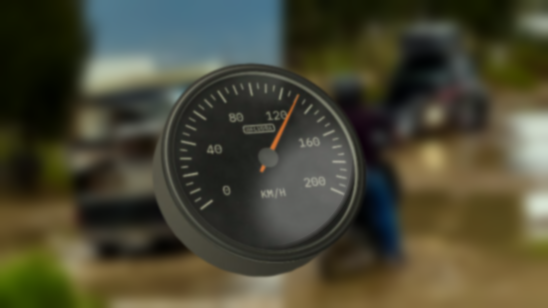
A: 130 km/h
